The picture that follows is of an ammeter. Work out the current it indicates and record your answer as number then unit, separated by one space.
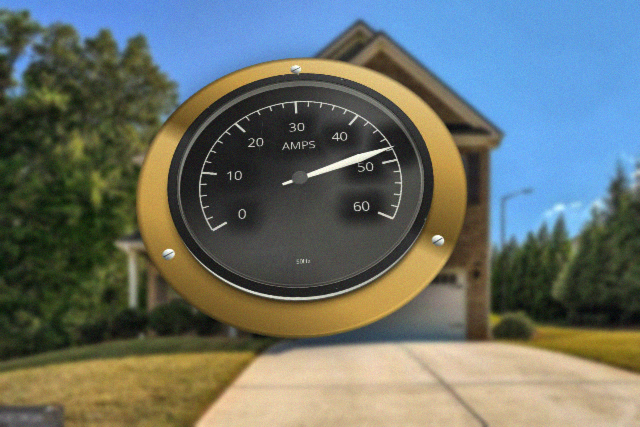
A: 48 A
